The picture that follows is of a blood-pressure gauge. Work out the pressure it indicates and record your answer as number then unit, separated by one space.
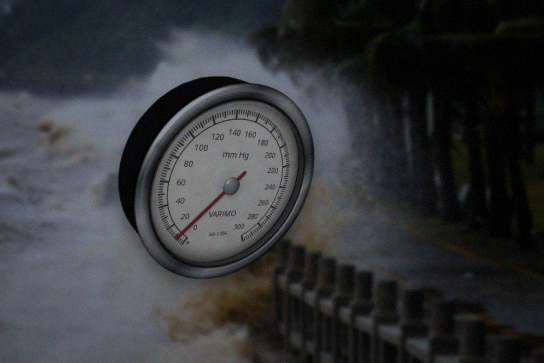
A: 10 mmHg
